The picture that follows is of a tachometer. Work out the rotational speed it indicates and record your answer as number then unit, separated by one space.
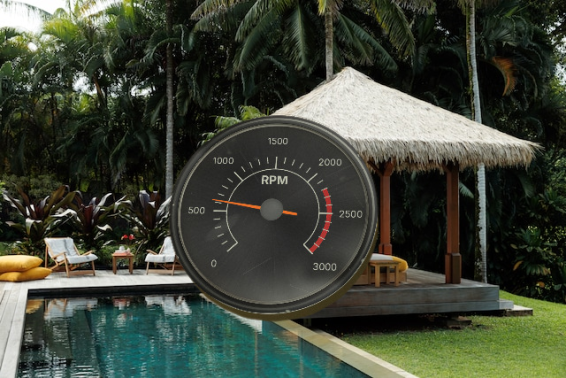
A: 600 rpm
